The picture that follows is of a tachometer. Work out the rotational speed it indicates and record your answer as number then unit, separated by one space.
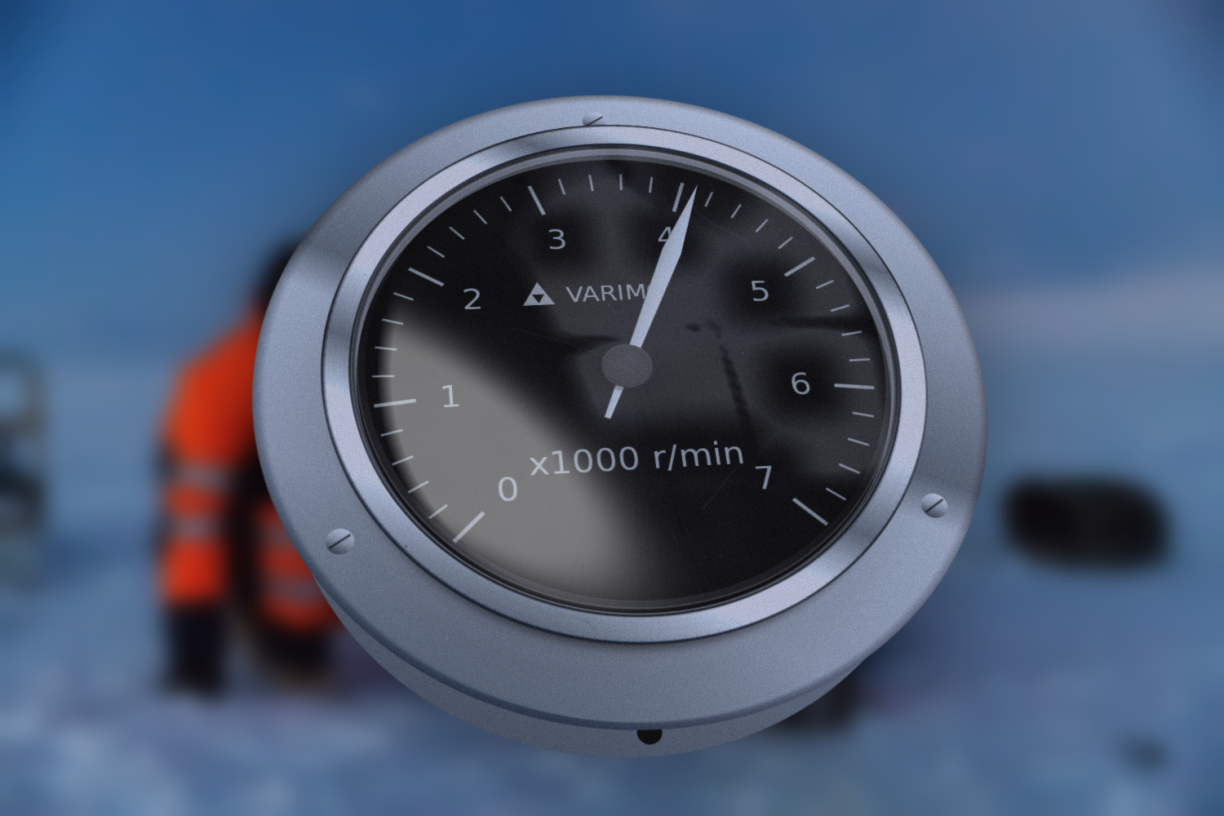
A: 4100 rpm
